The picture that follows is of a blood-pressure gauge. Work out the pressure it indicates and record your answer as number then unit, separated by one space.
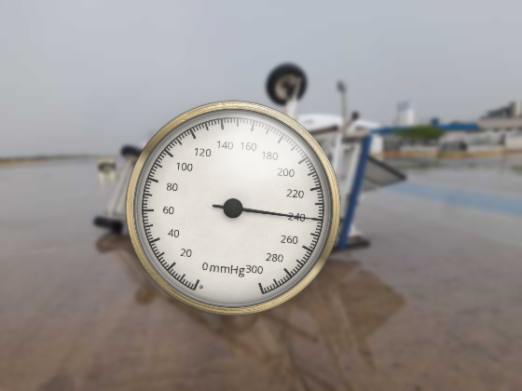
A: 240 mmHg
